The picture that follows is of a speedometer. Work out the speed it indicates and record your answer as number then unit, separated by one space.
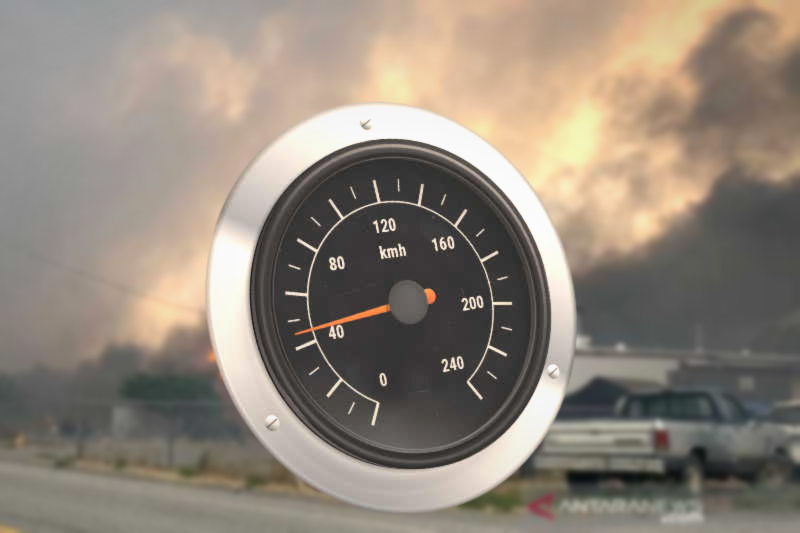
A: 45 km/h
